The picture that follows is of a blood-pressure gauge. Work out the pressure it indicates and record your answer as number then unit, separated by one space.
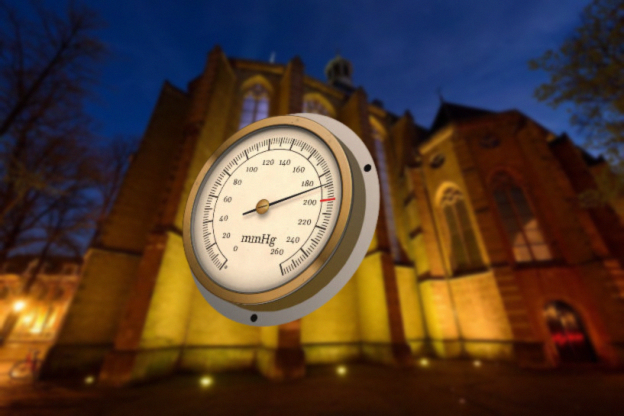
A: 190 mmHg
